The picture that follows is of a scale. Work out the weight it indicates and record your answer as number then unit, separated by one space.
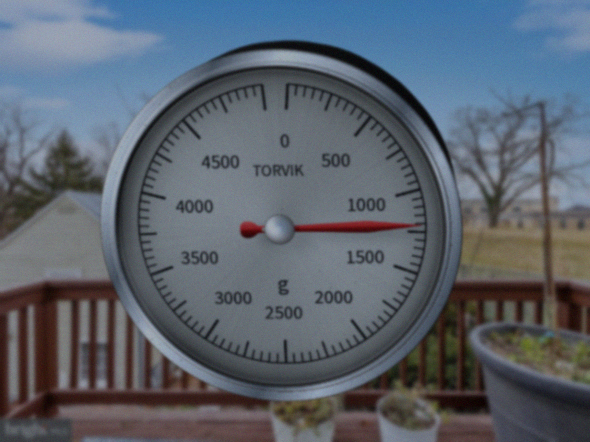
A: 1200 g
